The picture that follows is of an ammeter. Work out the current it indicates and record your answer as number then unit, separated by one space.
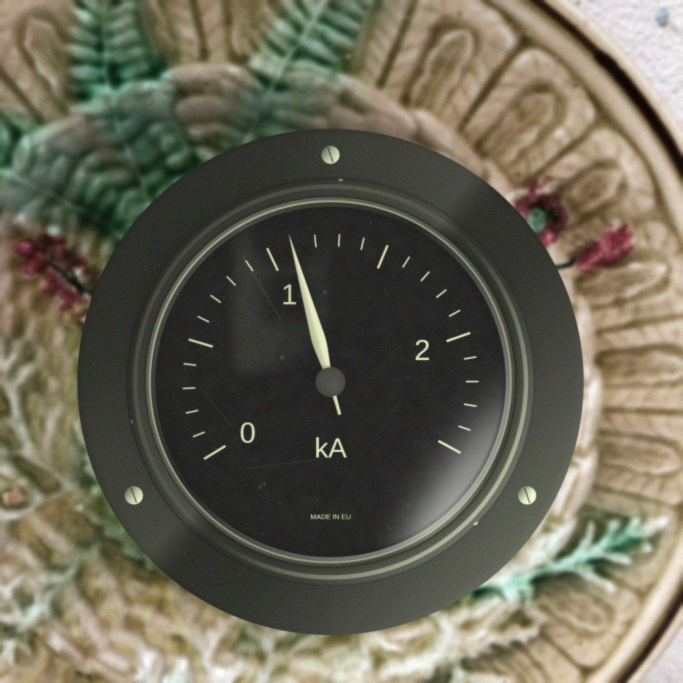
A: 1.1 kA
